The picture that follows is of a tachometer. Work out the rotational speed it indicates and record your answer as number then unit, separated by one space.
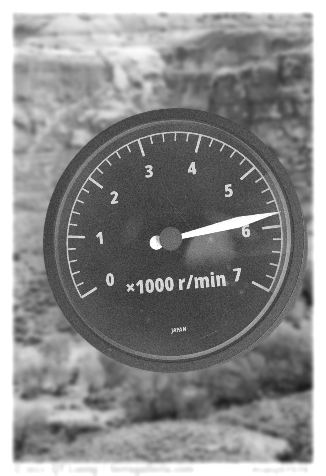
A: 5800 rpm
